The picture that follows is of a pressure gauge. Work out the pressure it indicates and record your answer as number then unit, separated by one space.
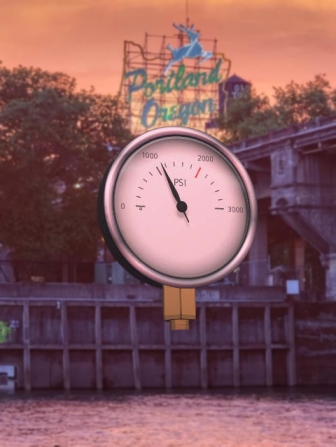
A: 1100 psi
